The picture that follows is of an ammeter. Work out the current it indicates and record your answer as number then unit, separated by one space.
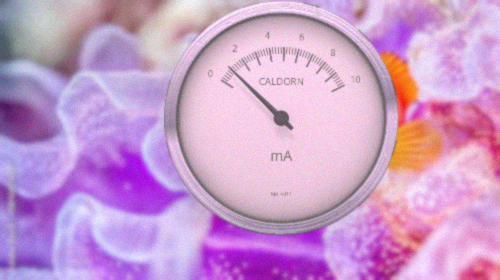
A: 1 mA
